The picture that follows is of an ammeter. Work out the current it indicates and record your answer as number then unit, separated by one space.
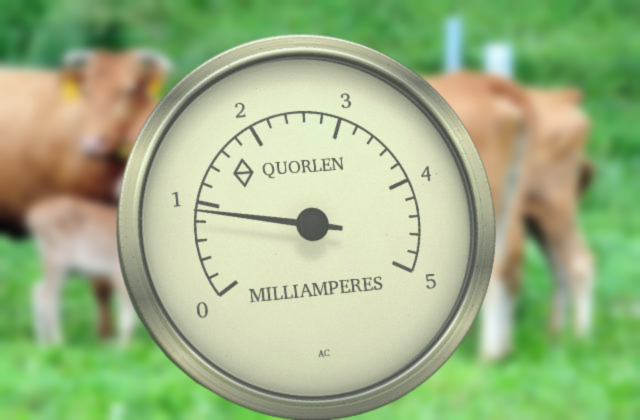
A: 0.9 mA
